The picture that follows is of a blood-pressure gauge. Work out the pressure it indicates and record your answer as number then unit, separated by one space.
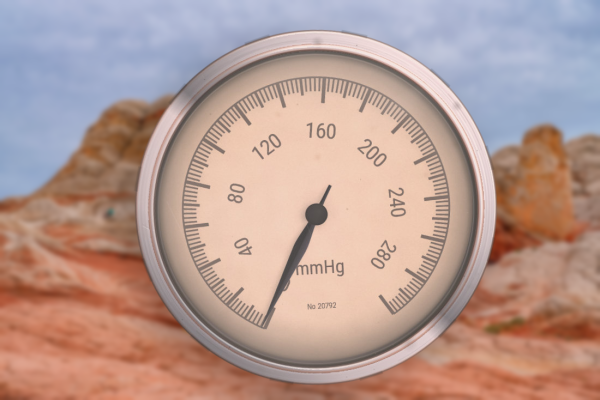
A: 2 mmHg
